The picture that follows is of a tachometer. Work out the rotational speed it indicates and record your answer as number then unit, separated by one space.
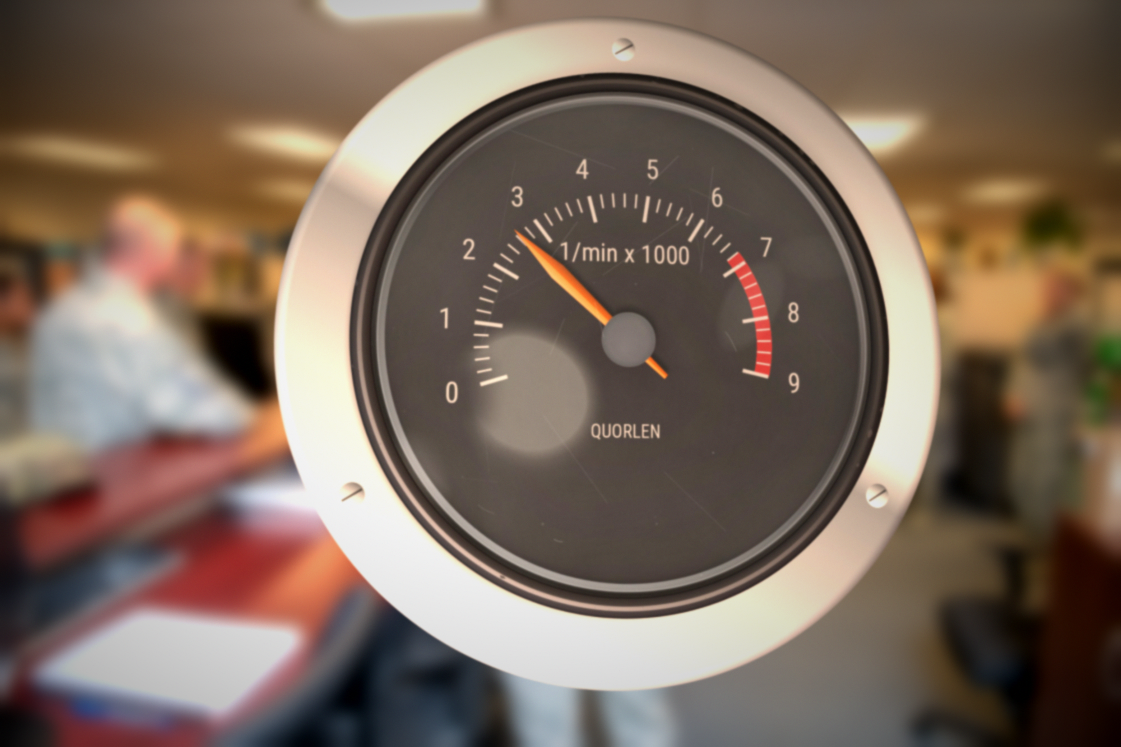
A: 2600 rpm
